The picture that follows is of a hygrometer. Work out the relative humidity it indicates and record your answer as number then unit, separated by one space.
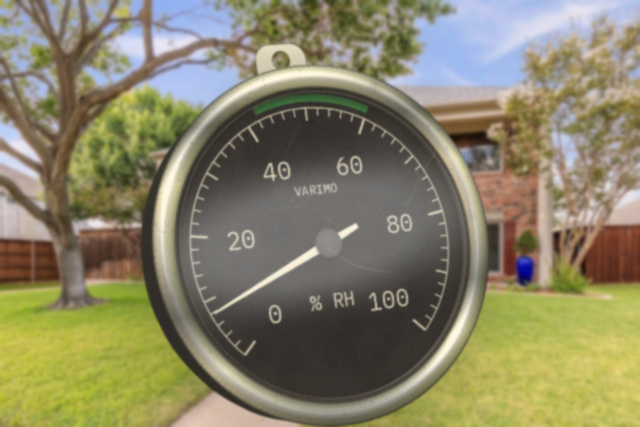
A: 8 %
